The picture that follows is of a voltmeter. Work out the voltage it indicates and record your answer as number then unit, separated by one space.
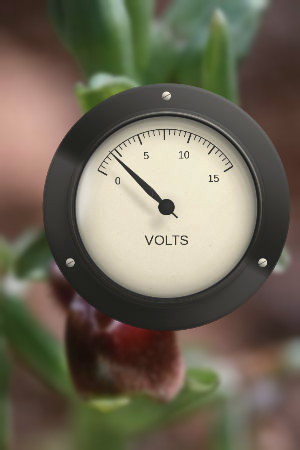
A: 2 V
